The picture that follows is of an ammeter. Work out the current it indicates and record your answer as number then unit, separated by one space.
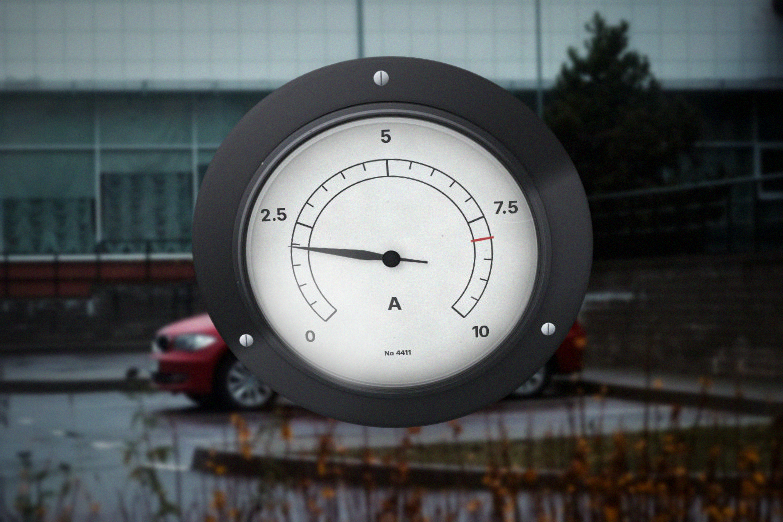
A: 2 A
